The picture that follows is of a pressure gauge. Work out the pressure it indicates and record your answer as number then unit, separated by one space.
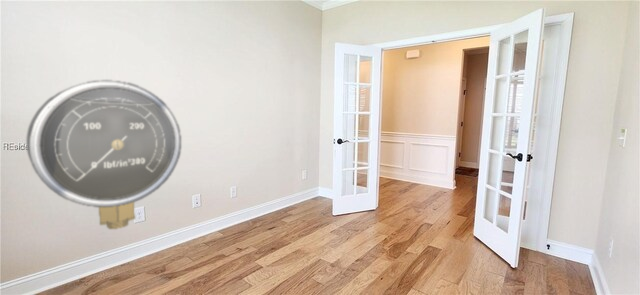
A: 0 psi
